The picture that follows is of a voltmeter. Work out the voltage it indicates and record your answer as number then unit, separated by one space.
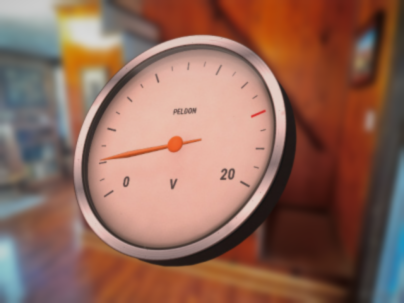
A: 2 V
